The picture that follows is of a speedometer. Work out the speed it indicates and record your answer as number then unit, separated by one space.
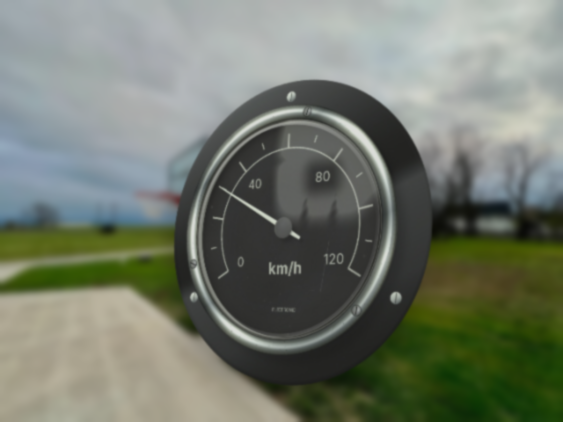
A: 30 km/h
